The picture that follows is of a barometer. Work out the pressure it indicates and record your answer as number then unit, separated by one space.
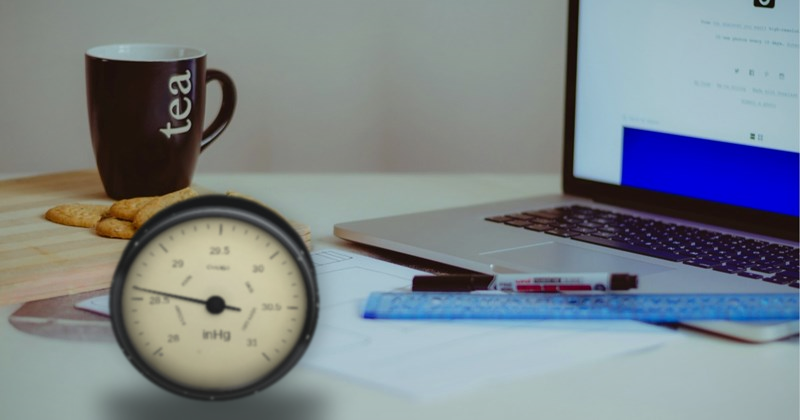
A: 28.6 inHg
